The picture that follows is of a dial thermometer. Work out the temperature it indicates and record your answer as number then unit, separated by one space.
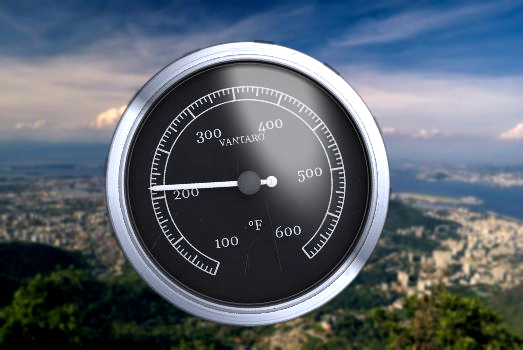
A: 210 °F
